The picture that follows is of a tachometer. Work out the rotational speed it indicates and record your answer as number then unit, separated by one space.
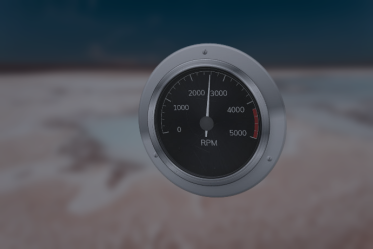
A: 2600 rpm
